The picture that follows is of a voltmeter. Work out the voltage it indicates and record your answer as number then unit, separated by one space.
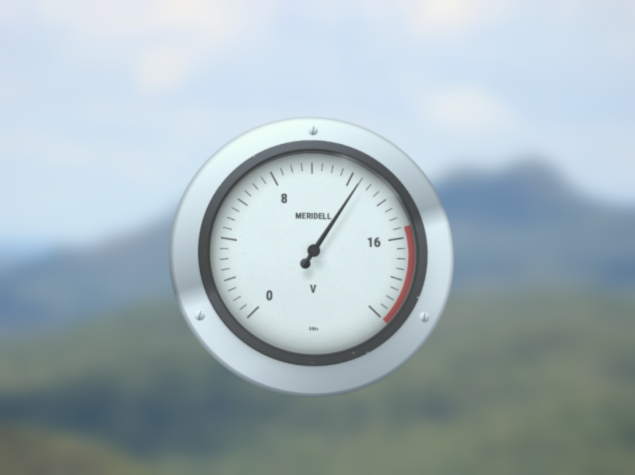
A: 12.5 V
